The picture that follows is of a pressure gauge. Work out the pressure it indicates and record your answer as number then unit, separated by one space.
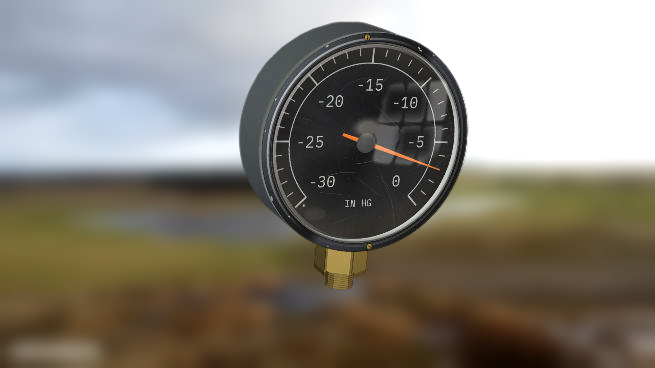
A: -3 inHg
